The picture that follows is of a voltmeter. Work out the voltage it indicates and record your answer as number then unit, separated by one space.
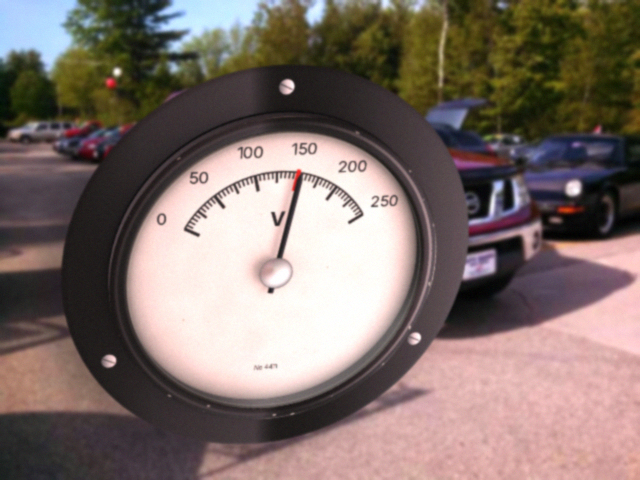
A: 150 V
